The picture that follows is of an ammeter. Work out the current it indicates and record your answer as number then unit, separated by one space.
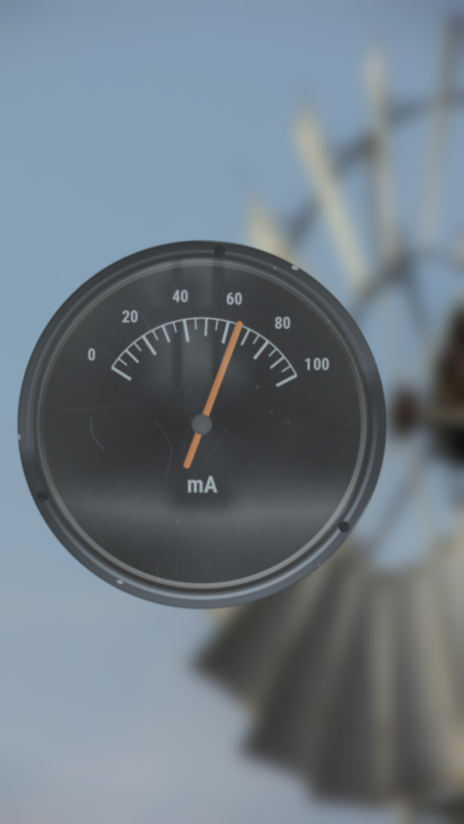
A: 65 mA
